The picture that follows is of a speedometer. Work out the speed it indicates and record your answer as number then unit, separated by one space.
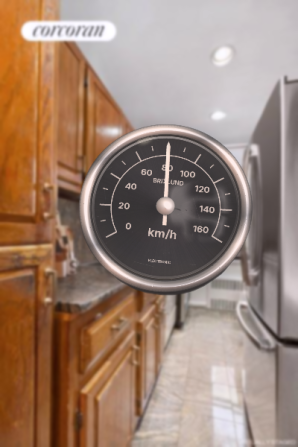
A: 80 km/h
